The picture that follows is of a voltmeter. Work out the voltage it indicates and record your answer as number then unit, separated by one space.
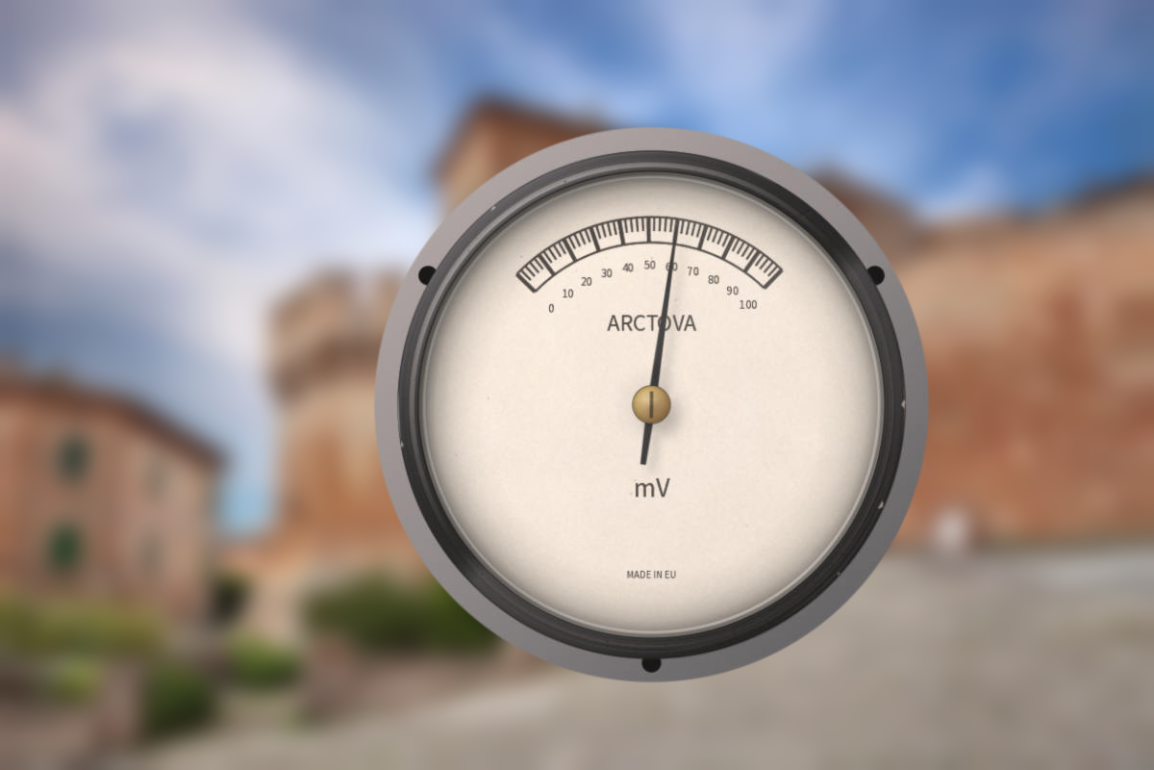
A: 60 mV
